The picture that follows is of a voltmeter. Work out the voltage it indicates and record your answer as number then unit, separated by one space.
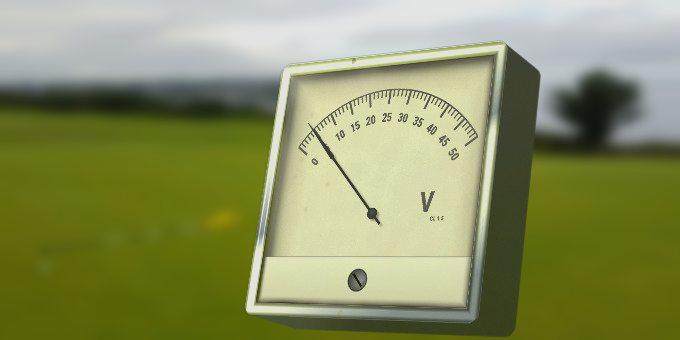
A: 5 V
